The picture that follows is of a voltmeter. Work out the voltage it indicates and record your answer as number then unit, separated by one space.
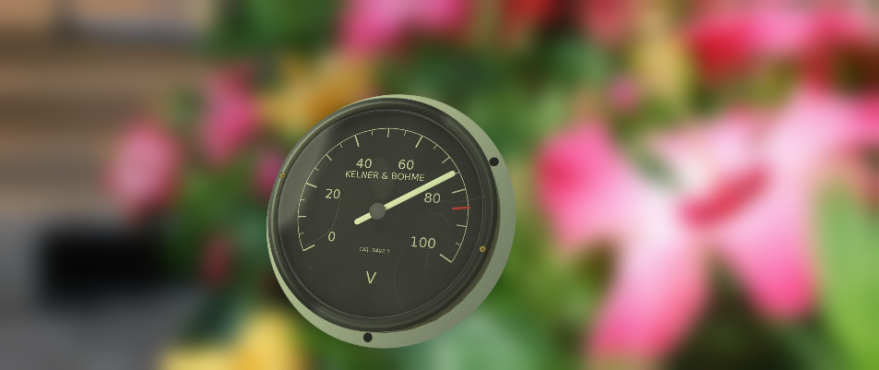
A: 75 V
